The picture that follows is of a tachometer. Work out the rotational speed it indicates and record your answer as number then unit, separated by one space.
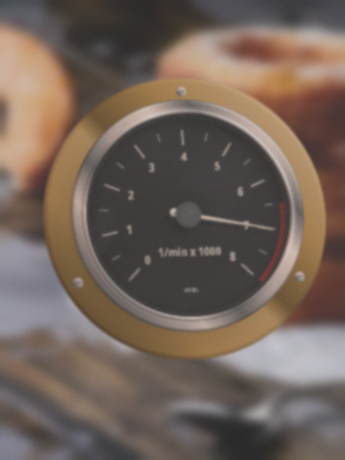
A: 7000 rpm
